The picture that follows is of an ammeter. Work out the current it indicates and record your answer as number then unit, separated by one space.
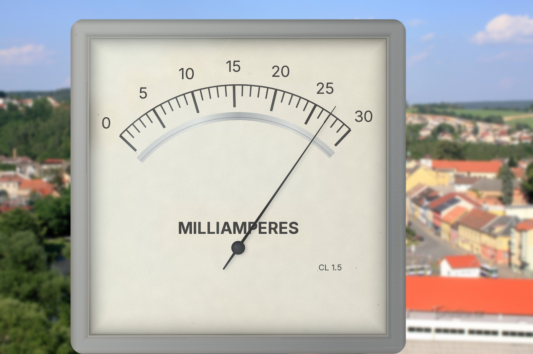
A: 27 mA
